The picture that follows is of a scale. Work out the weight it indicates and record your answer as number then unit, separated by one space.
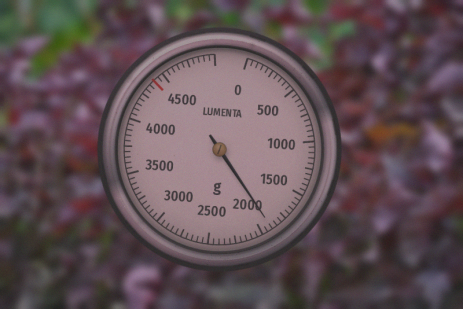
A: 1900 g
